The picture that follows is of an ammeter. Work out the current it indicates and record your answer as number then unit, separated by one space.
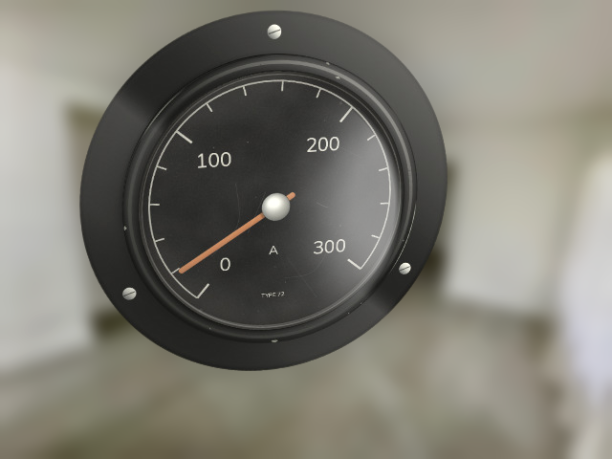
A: 20 A
